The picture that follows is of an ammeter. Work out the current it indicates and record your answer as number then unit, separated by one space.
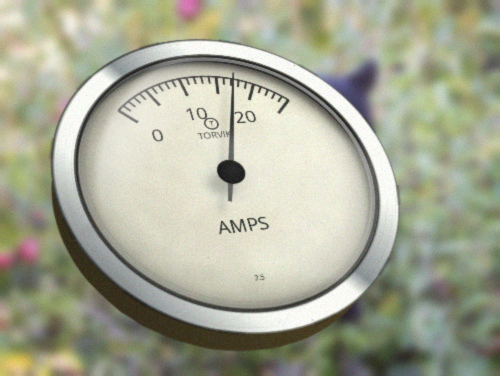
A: 17 A
